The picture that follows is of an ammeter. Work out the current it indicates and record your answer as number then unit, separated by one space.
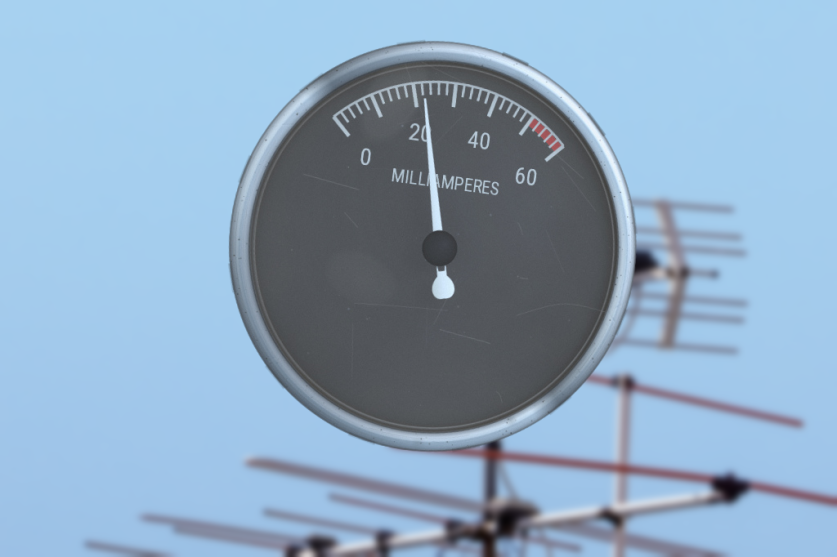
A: 22 mA
